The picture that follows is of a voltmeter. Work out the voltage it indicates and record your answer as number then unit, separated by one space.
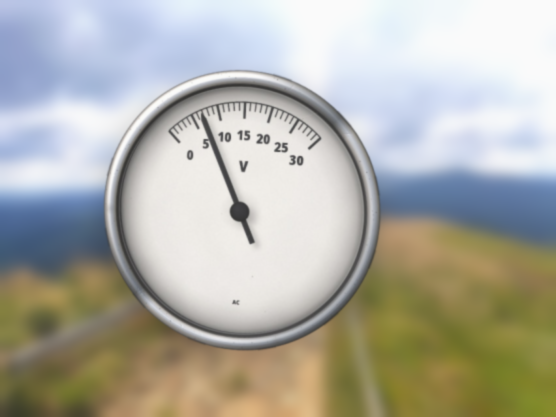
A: 7 V
